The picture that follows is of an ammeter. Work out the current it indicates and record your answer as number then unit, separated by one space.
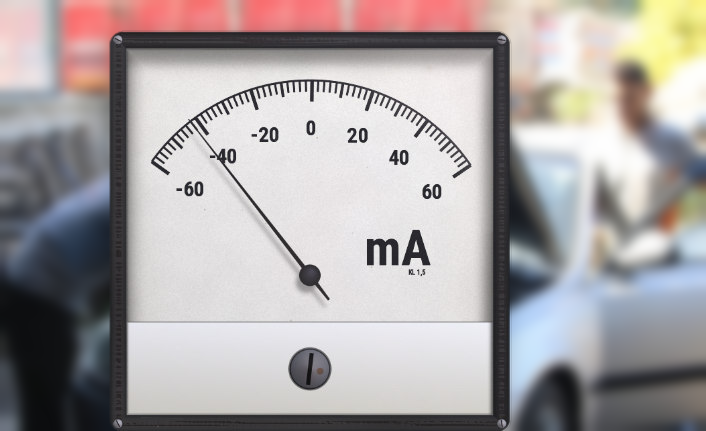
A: -42 mA
